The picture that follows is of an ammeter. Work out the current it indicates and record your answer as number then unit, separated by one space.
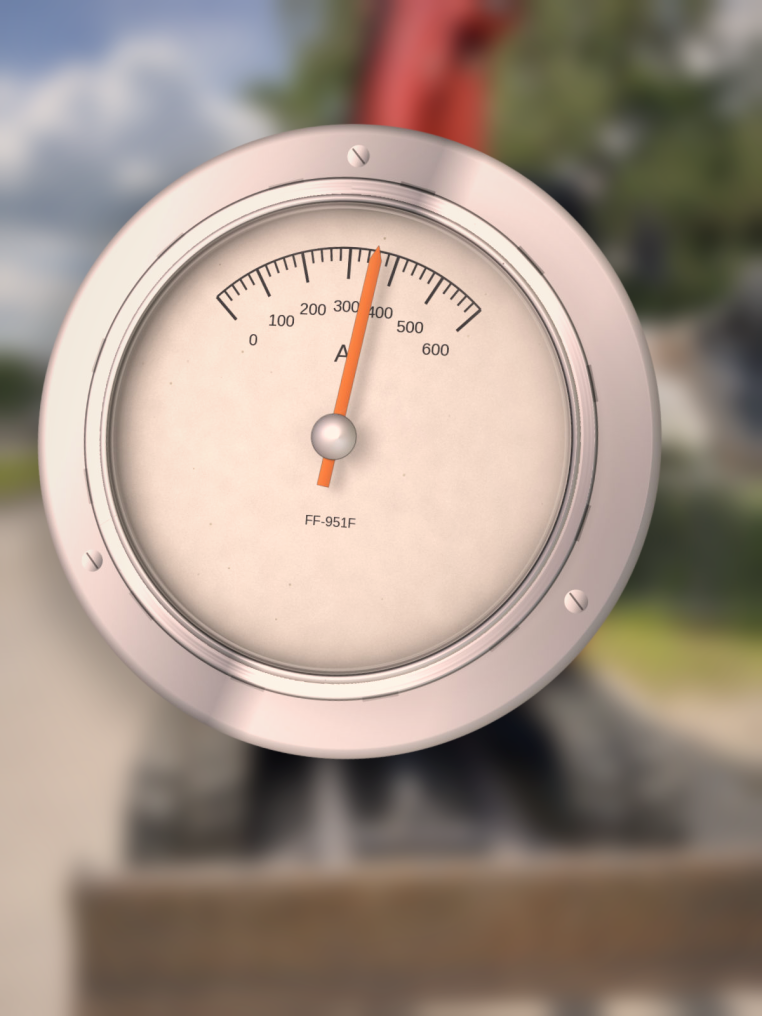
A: 360 A
